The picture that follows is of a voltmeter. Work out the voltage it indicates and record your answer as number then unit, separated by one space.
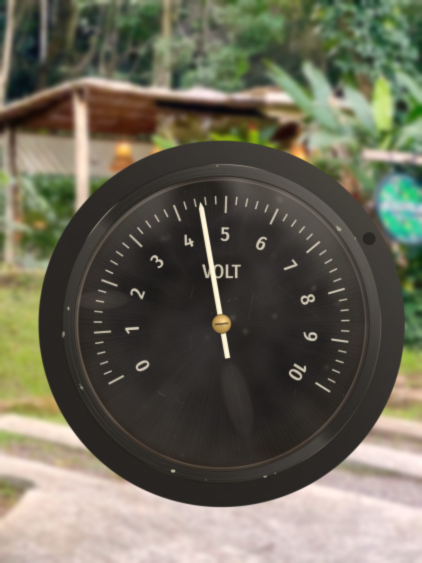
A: 4.5 V
